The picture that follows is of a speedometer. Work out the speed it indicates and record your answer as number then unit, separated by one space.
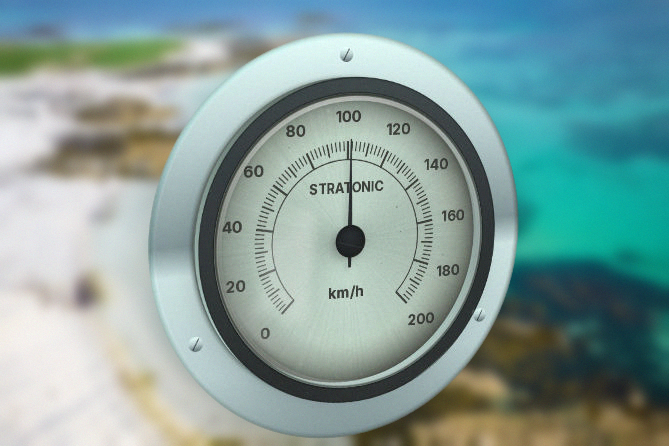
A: 100 km/h
